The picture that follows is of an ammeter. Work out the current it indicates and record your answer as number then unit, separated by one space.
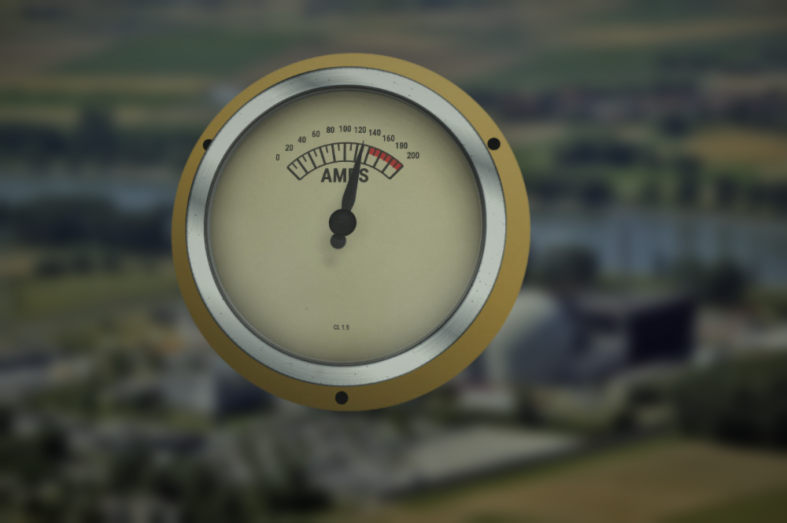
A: 130 A
